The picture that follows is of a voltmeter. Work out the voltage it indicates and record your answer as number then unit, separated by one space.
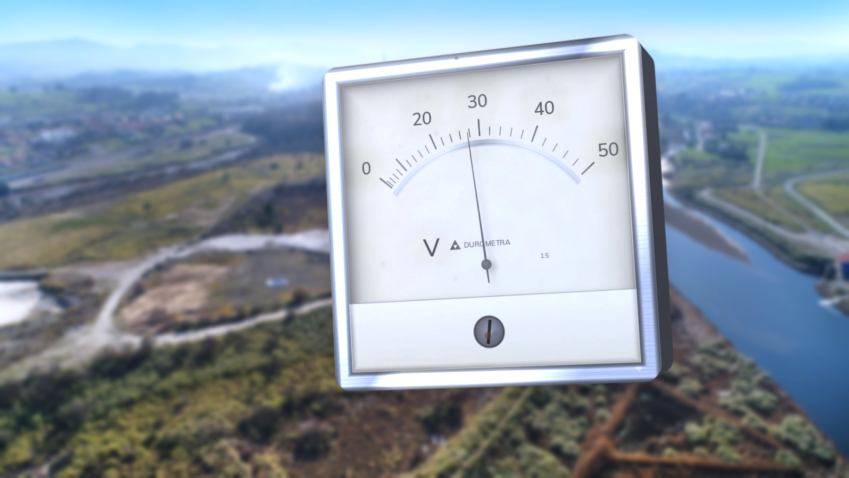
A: 28 V
